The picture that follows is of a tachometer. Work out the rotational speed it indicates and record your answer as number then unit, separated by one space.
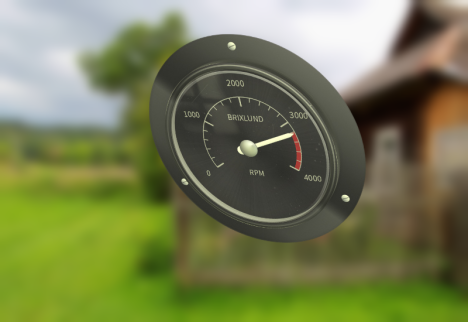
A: 3200 rpm
